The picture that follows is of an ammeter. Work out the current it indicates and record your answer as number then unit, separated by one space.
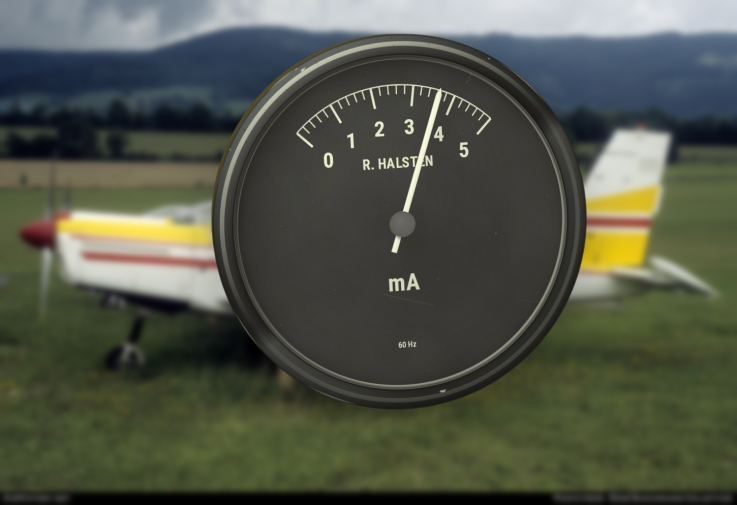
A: 3.6 mA
